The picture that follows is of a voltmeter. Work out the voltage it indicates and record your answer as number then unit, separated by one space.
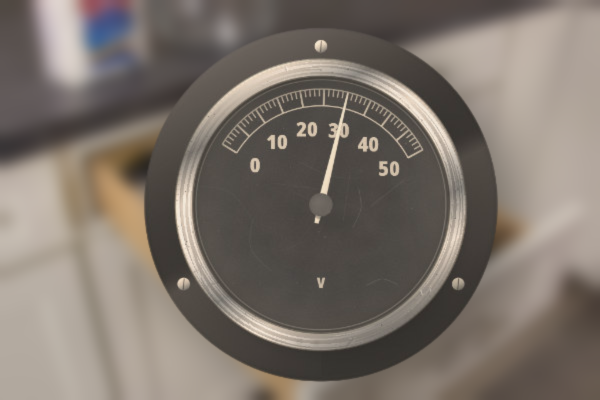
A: 30 V
